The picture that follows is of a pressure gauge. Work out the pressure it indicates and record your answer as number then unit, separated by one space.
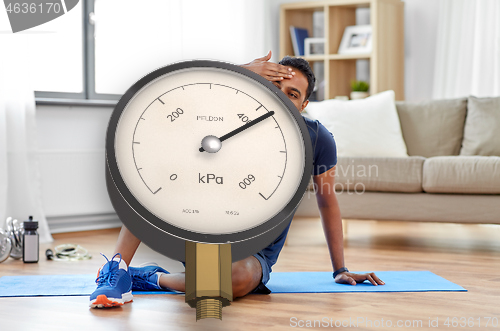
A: 425 kPa
